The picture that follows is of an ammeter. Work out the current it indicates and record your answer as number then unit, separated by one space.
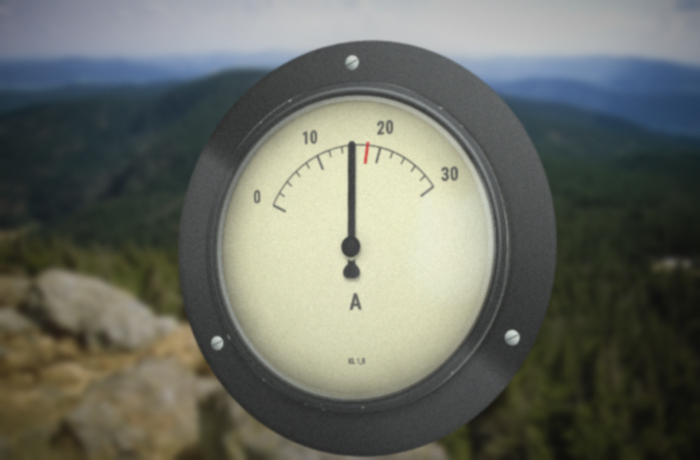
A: 16 A
